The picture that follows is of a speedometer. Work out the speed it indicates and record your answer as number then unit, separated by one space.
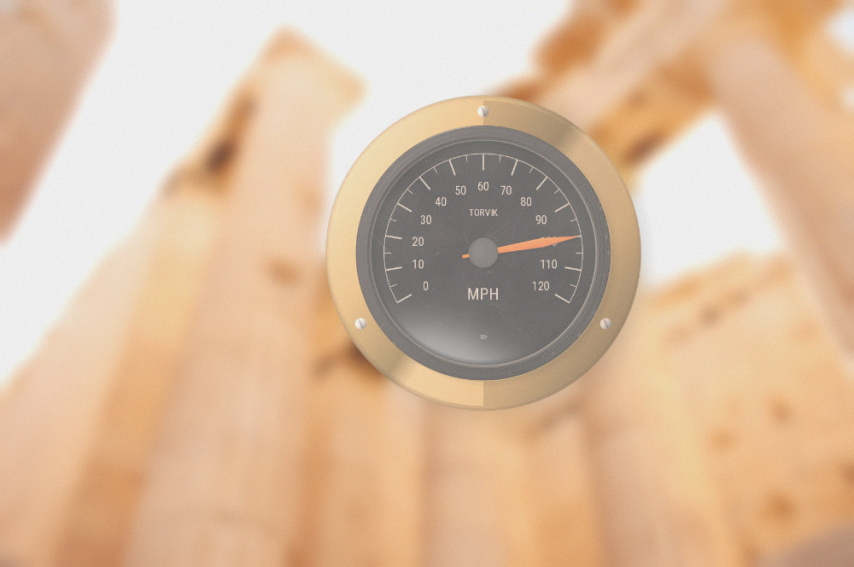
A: 100 mph
